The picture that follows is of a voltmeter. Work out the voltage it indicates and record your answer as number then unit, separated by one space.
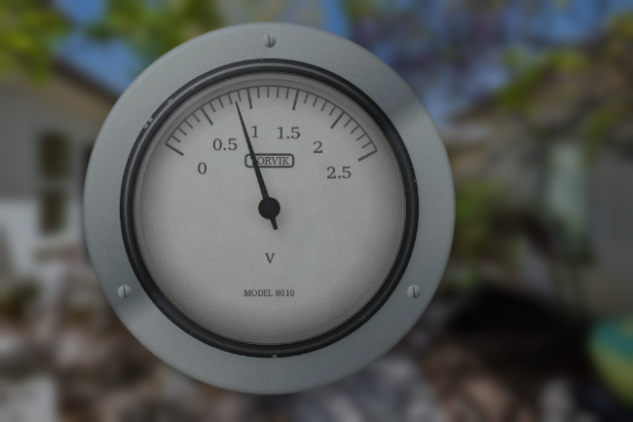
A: 0.85 V
